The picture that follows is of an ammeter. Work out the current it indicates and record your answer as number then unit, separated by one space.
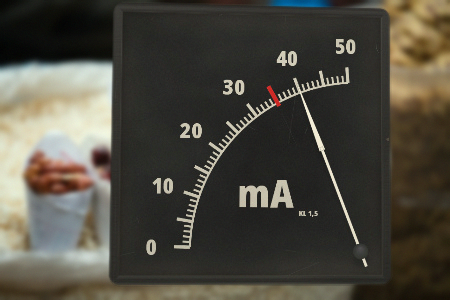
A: 40 mA
